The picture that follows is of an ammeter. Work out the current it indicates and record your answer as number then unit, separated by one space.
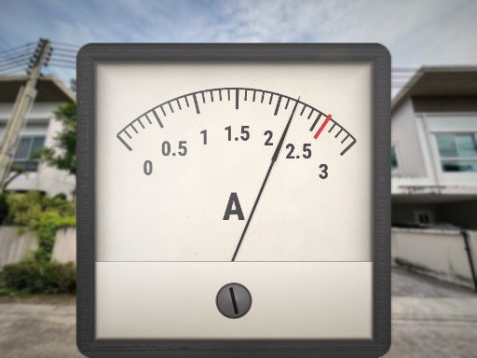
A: 2.2 A
